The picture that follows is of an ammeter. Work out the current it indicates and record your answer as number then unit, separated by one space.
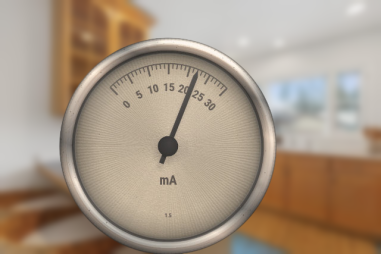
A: 22 mA
